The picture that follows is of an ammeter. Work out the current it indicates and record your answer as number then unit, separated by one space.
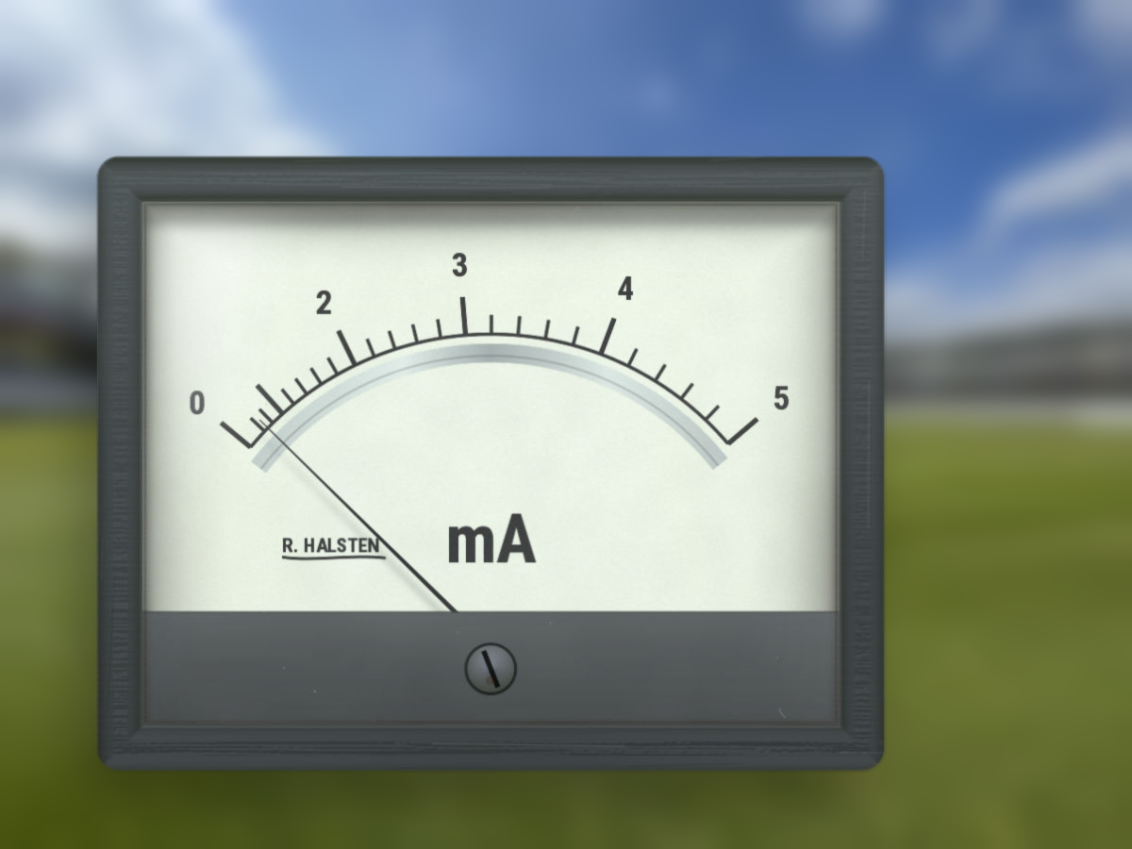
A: 0.7 mA
